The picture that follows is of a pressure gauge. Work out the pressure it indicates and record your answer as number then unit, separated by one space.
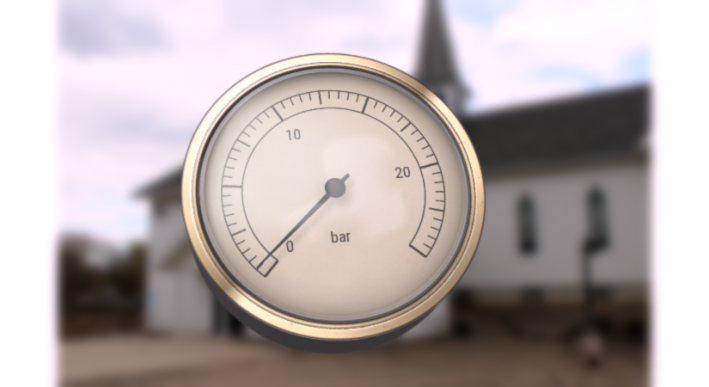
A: 0.5 bar
